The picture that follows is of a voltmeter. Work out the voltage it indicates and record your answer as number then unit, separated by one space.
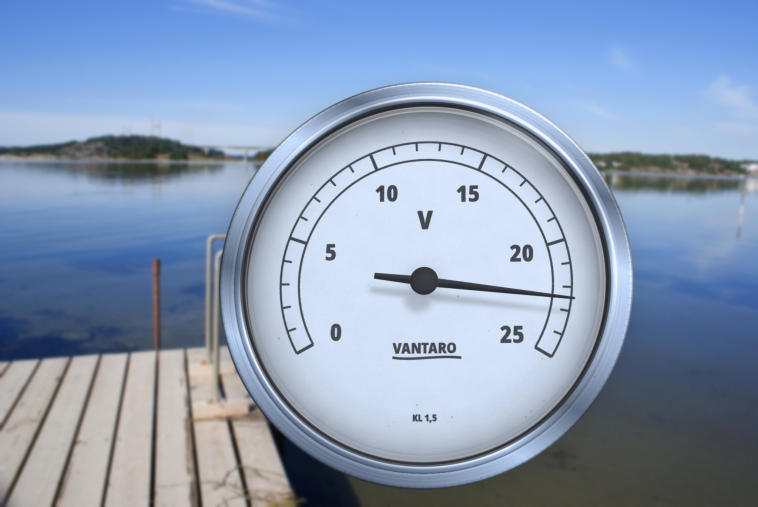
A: 22.5 V
